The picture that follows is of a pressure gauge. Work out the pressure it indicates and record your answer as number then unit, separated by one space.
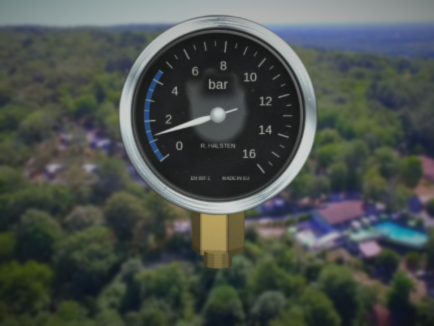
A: 1.25 bar
